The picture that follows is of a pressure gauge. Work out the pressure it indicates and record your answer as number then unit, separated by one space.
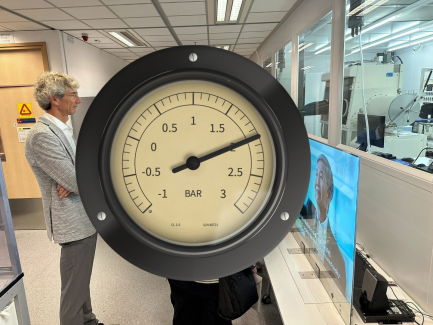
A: 2 bar
